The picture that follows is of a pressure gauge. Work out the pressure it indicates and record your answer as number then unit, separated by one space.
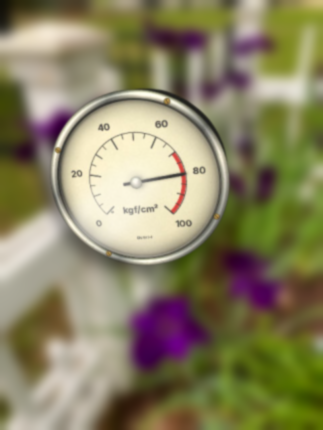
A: 80 kg/cm²
